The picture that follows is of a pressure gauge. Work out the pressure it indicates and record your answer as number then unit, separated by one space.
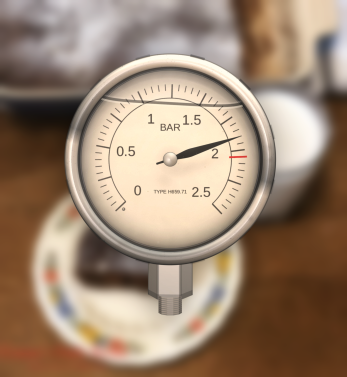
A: 1.9 bar
